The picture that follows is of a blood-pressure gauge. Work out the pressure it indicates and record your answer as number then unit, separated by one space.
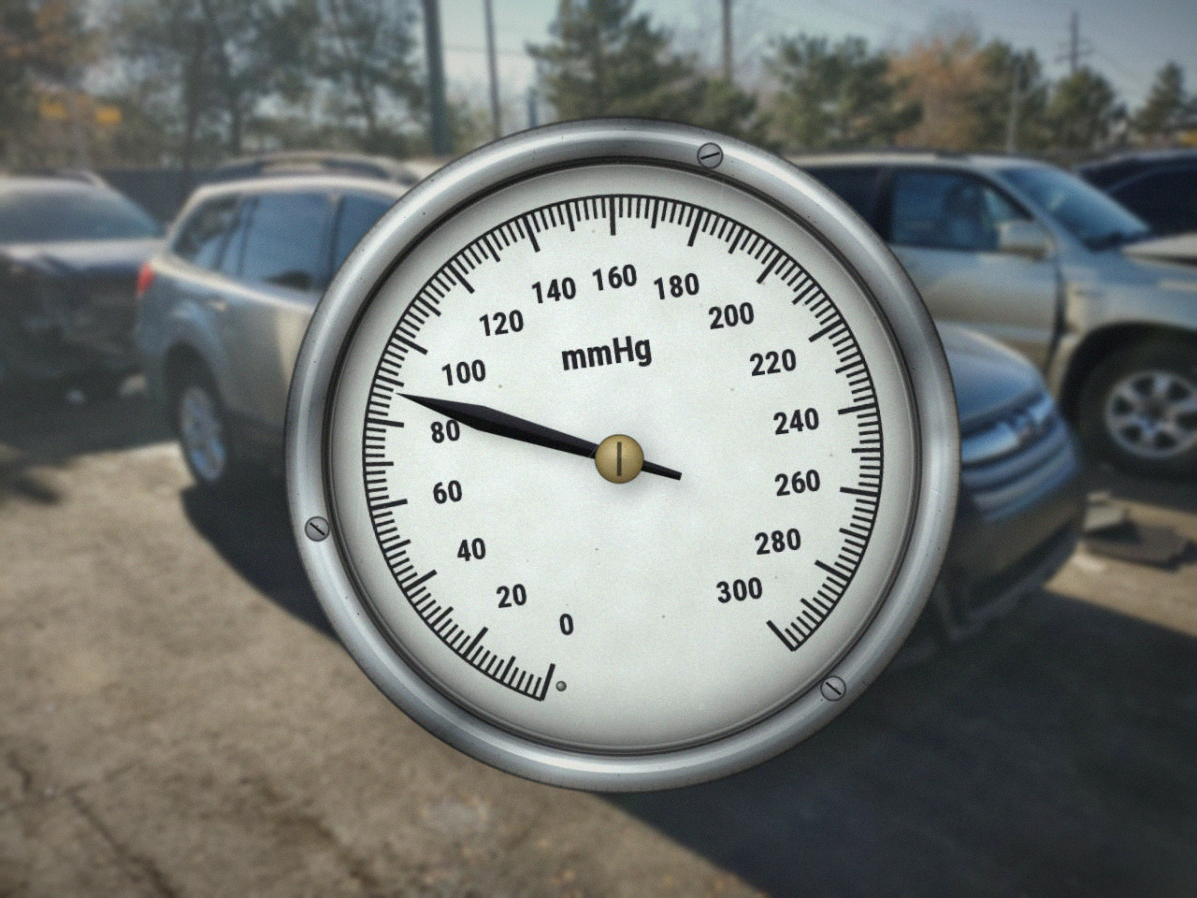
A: 88 mmHg
